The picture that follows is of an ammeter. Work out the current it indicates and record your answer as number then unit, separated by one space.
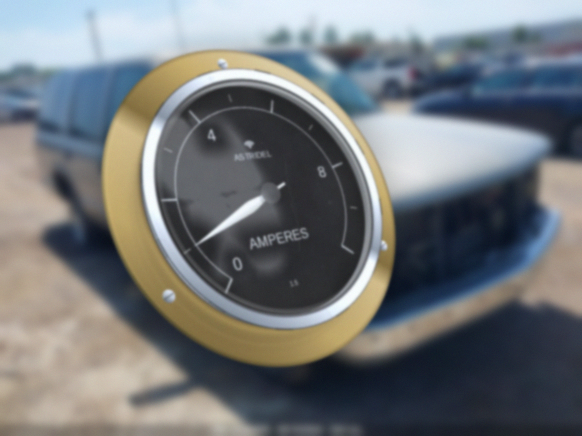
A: 1 A
